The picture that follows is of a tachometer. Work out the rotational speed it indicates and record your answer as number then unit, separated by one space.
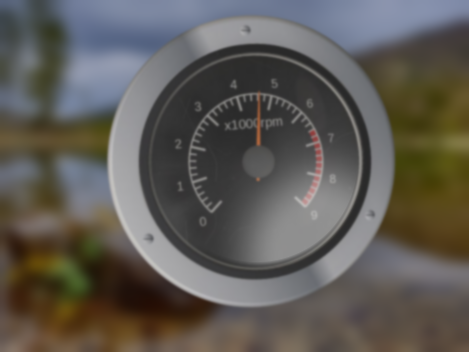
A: 4600 rpm
